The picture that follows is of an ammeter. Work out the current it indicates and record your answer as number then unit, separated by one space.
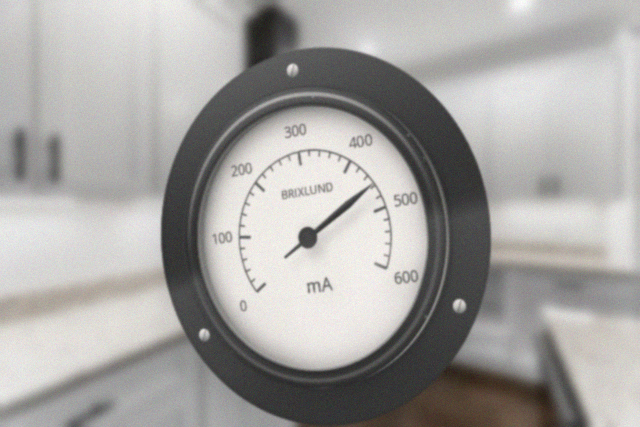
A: 460 mA
